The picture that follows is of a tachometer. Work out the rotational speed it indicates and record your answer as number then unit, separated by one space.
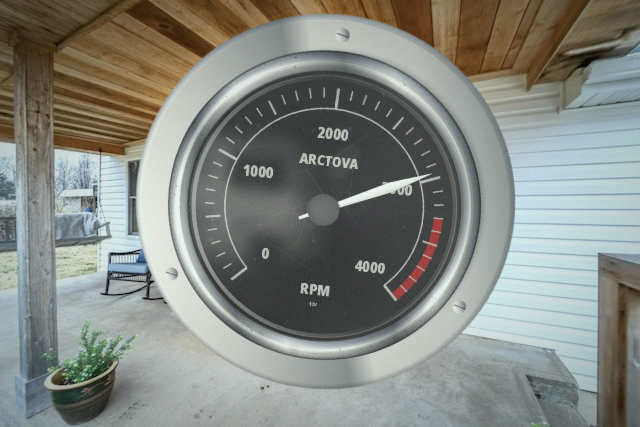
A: 2950 rpm
